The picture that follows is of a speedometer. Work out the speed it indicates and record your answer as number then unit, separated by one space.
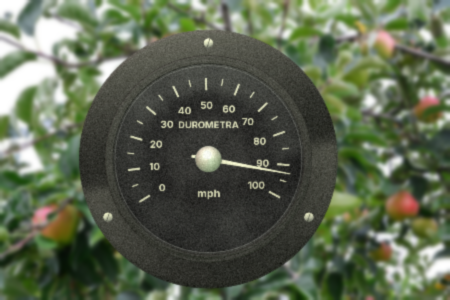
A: 92.5 mph
